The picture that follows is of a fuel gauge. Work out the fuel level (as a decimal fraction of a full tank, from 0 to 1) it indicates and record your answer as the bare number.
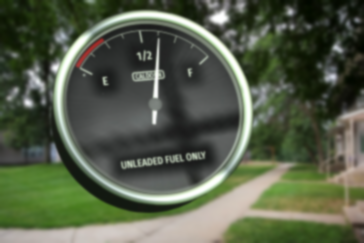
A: 0.625
